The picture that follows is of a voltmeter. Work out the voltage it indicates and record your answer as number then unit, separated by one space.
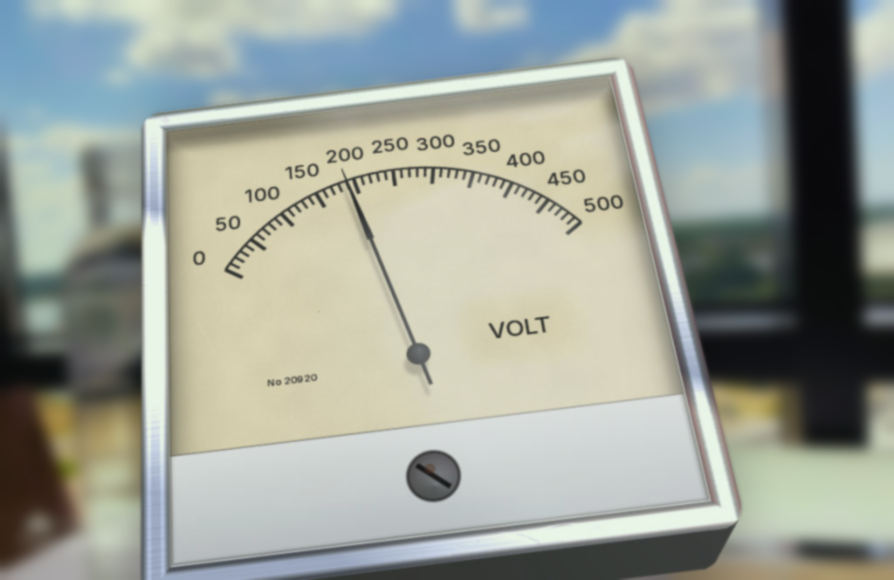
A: 190 V
